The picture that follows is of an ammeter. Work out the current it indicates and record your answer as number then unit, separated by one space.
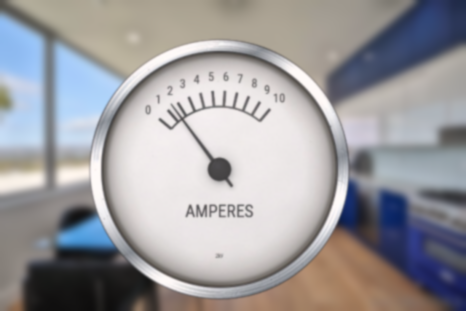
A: 1.5 A
